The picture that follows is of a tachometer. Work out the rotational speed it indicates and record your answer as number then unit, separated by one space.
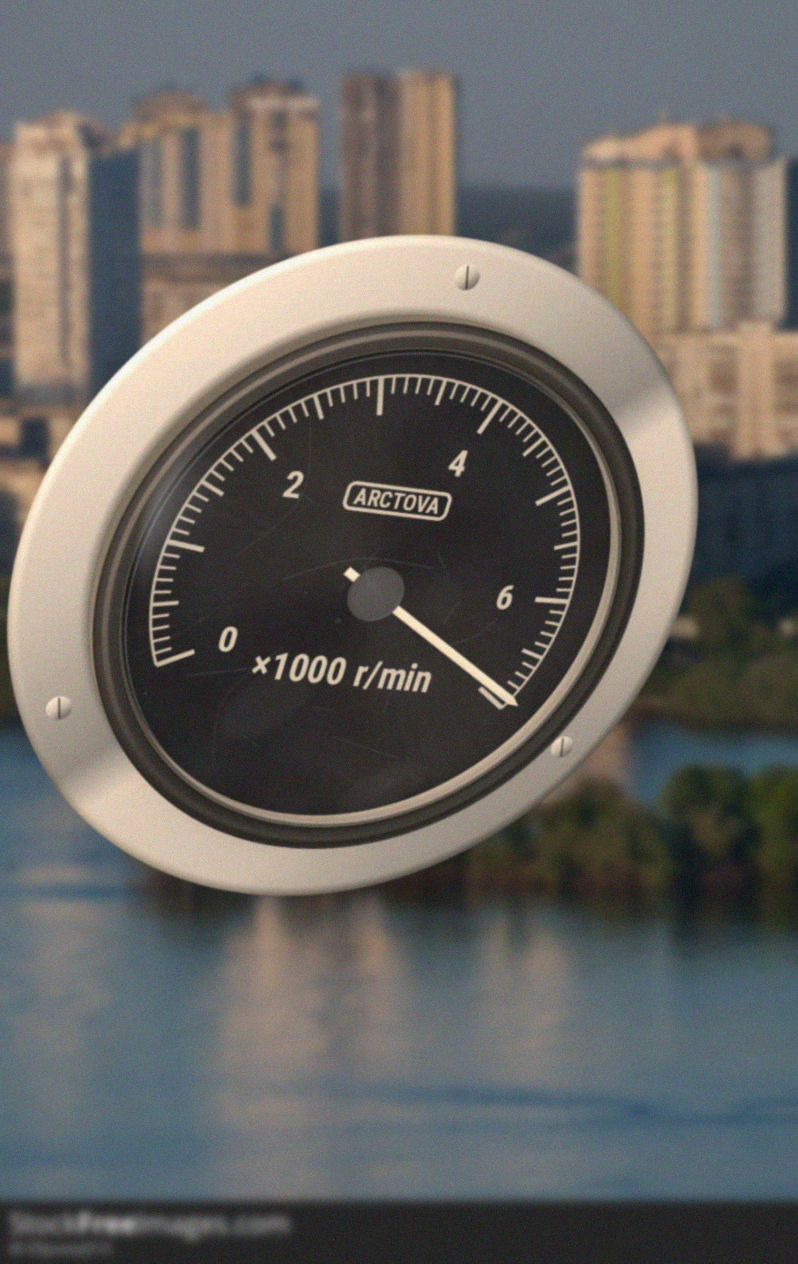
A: 6900 rpm
